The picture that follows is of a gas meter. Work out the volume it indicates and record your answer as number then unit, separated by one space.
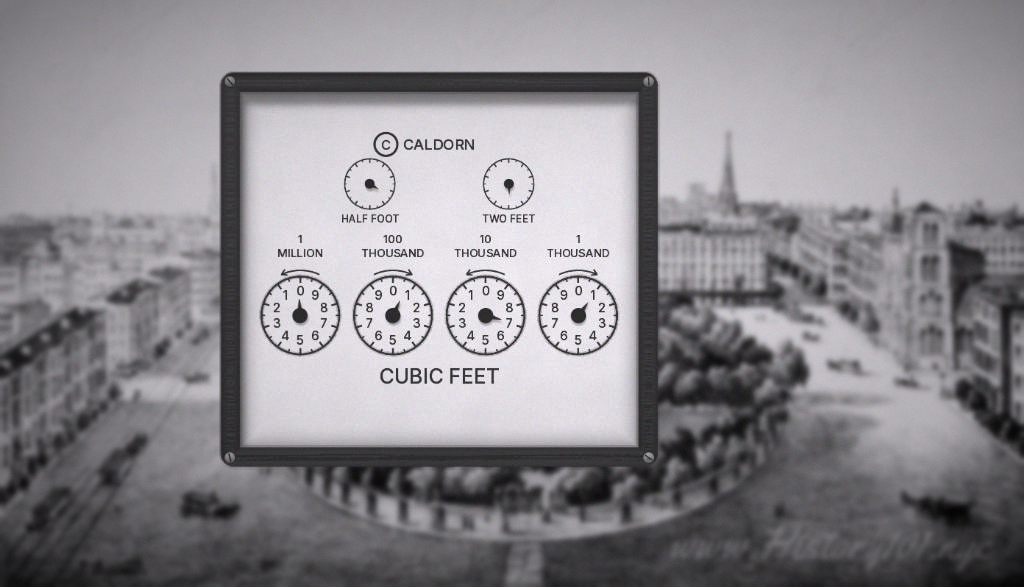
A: 7100 ft³
